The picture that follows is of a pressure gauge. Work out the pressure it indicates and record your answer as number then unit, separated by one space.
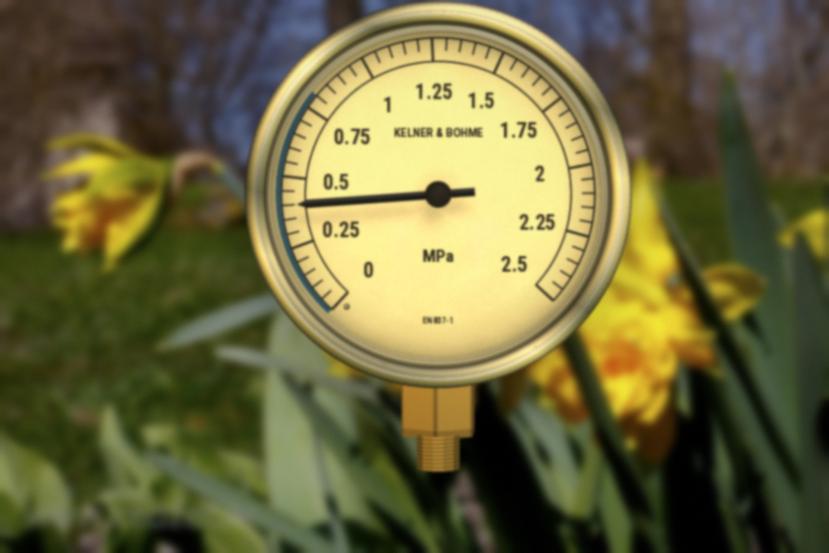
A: 0.4 MPa
